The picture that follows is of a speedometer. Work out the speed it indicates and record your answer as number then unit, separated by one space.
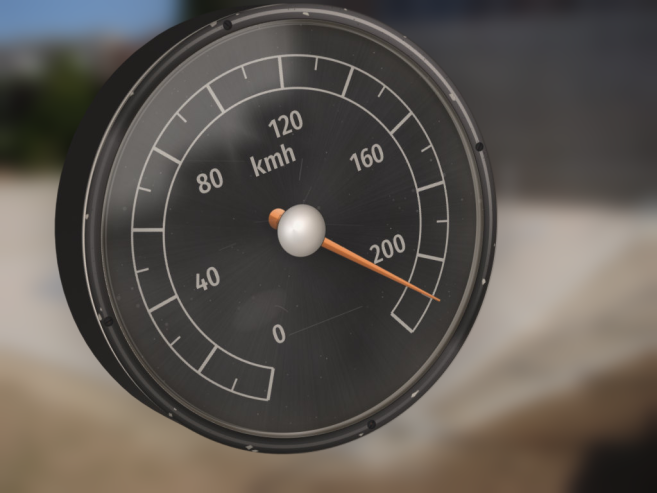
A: 210 km/h
